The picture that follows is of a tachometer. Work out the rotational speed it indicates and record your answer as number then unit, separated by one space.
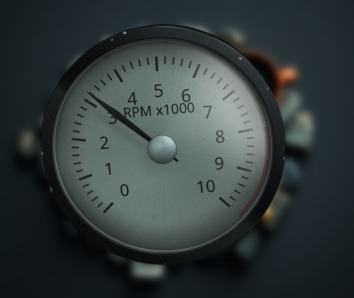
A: 3200 rpm
